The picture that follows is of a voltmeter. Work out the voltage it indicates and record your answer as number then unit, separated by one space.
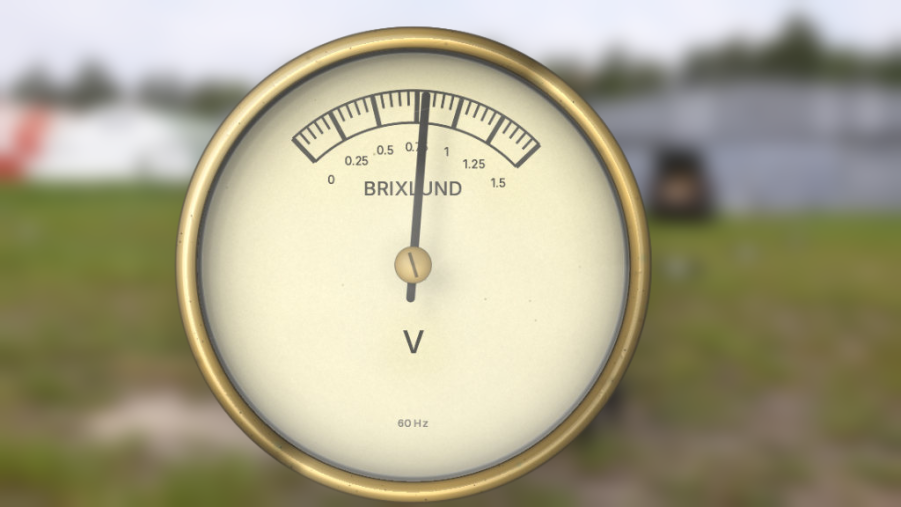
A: 0.8 V
